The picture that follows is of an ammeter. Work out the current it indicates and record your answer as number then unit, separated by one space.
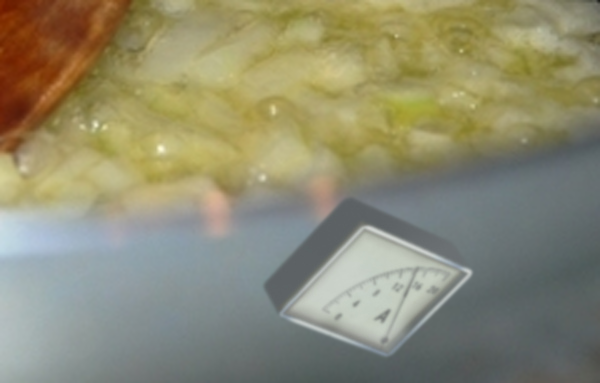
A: 14 A
